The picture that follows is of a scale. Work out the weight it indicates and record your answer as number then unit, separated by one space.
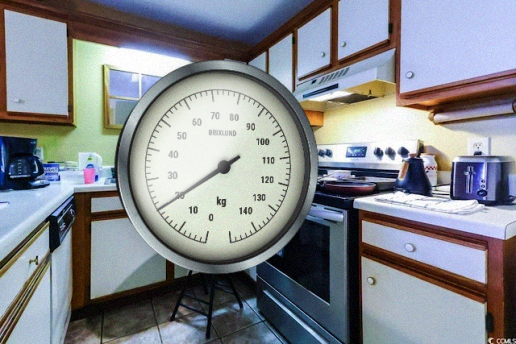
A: 20 kg
